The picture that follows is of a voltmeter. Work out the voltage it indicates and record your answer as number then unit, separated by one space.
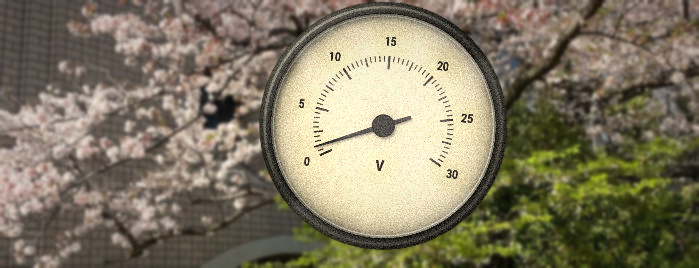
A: 1 V
